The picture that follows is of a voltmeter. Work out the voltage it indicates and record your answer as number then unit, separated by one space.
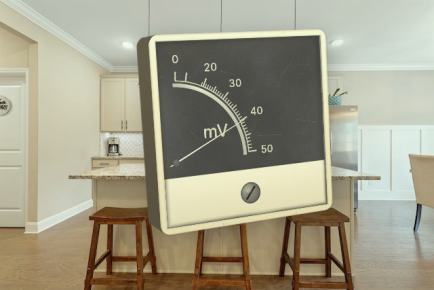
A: 40 mV
